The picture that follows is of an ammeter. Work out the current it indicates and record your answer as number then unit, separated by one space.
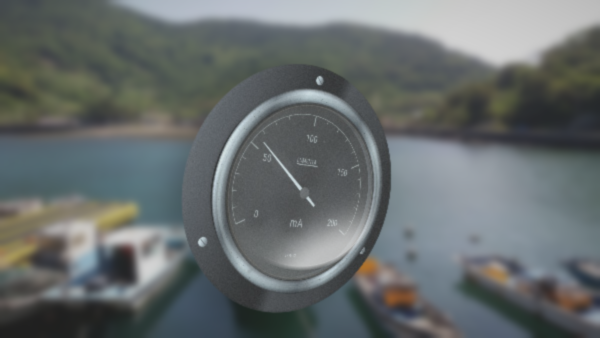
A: 55 mA
